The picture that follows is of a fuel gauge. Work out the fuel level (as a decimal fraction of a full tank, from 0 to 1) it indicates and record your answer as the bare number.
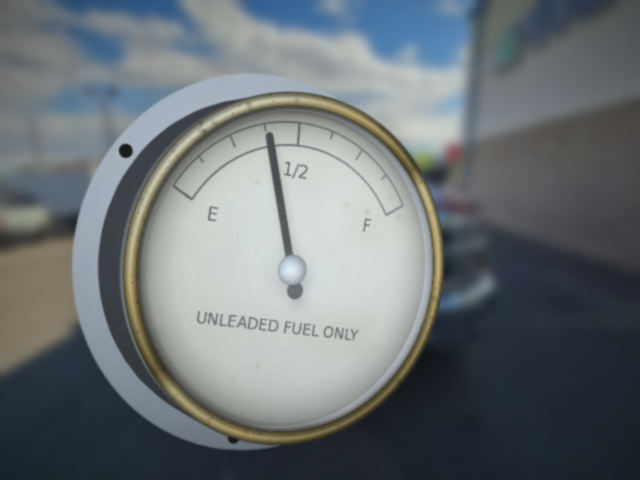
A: 0.375
